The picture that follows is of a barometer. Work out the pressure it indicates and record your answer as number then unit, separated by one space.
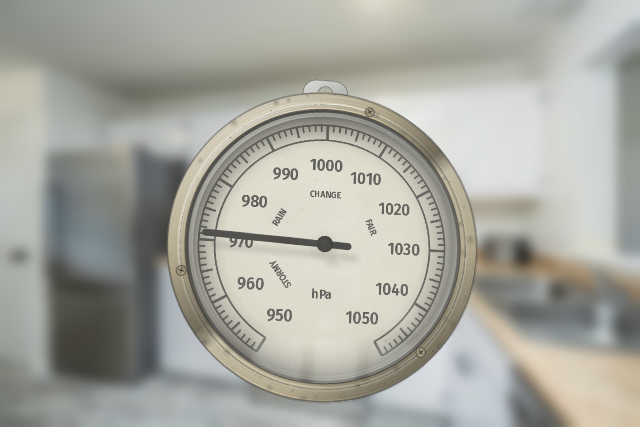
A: 971 hPa
